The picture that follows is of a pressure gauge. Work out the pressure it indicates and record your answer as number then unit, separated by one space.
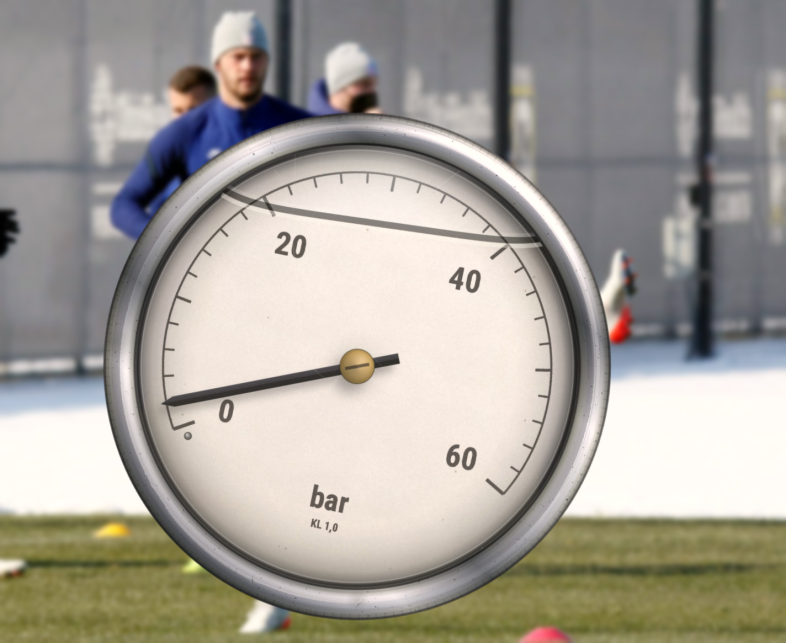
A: 2 bar
